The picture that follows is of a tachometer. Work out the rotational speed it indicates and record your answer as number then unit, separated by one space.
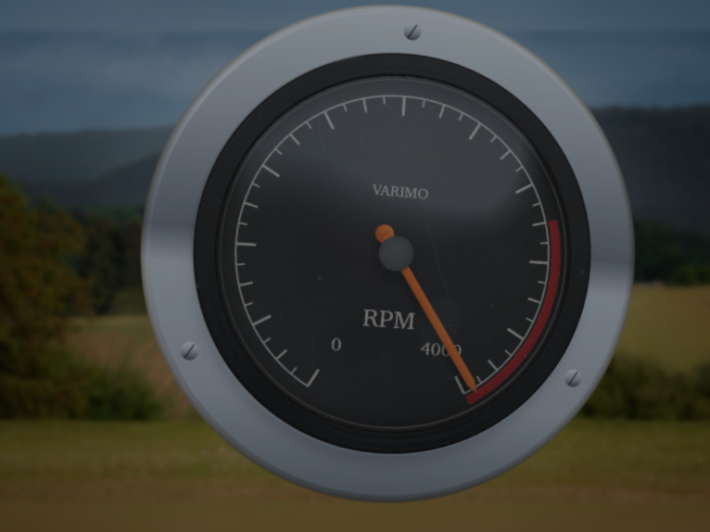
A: 3950 rpm
